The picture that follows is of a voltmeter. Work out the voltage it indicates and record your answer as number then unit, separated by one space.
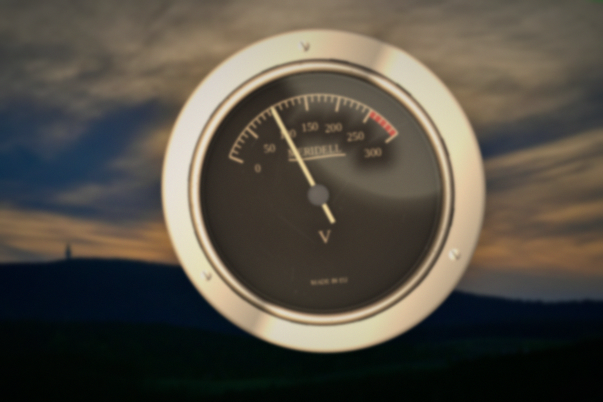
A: 100 V
